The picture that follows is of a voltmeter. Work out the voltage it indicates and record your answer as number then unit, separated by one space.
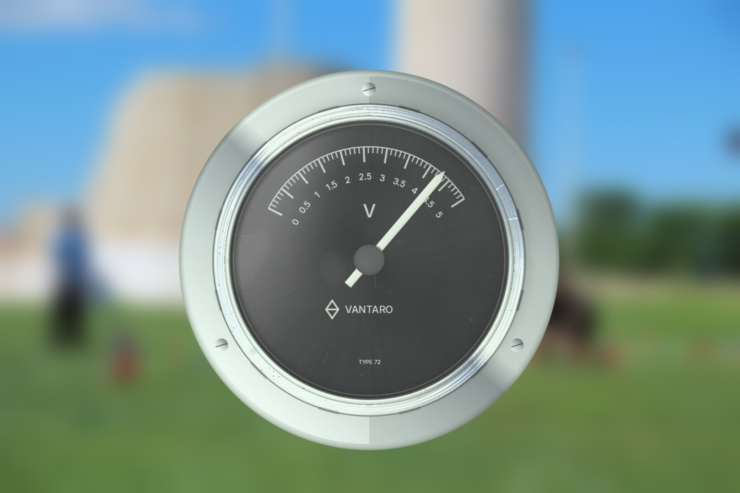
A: 4.3 V
